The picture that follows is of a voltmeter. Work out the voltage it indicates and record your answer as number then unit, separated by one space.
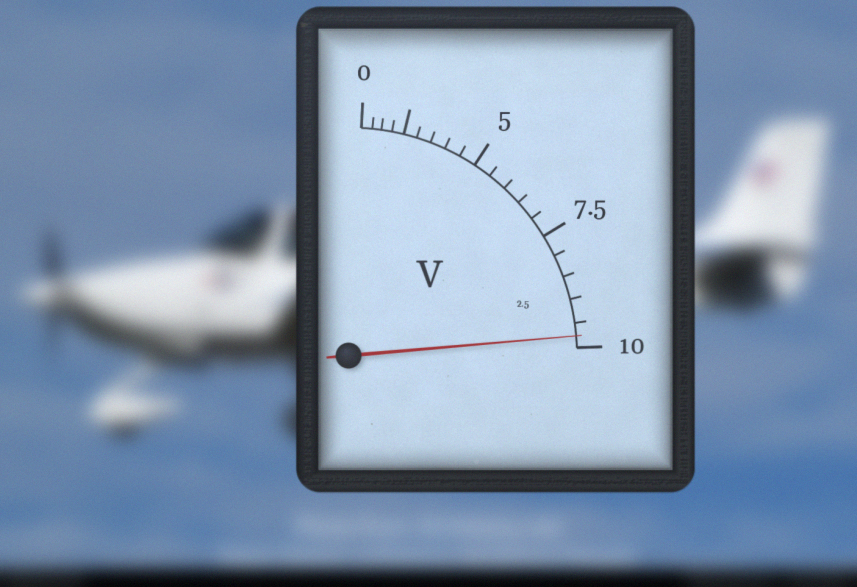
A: 9.75 V
